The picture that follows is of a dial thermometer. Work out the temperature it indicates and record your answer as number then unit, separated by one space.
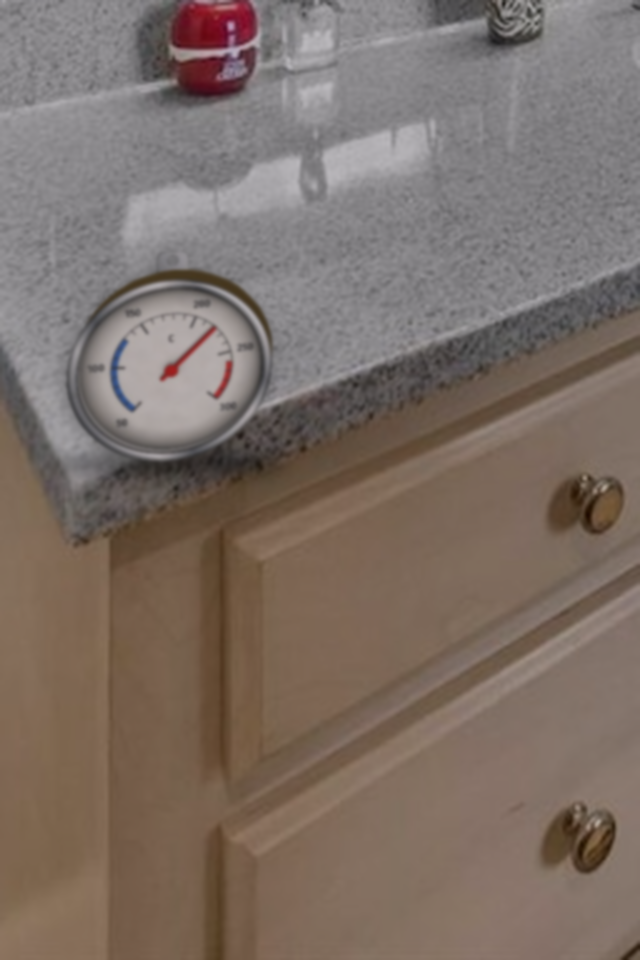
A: 220 °C
